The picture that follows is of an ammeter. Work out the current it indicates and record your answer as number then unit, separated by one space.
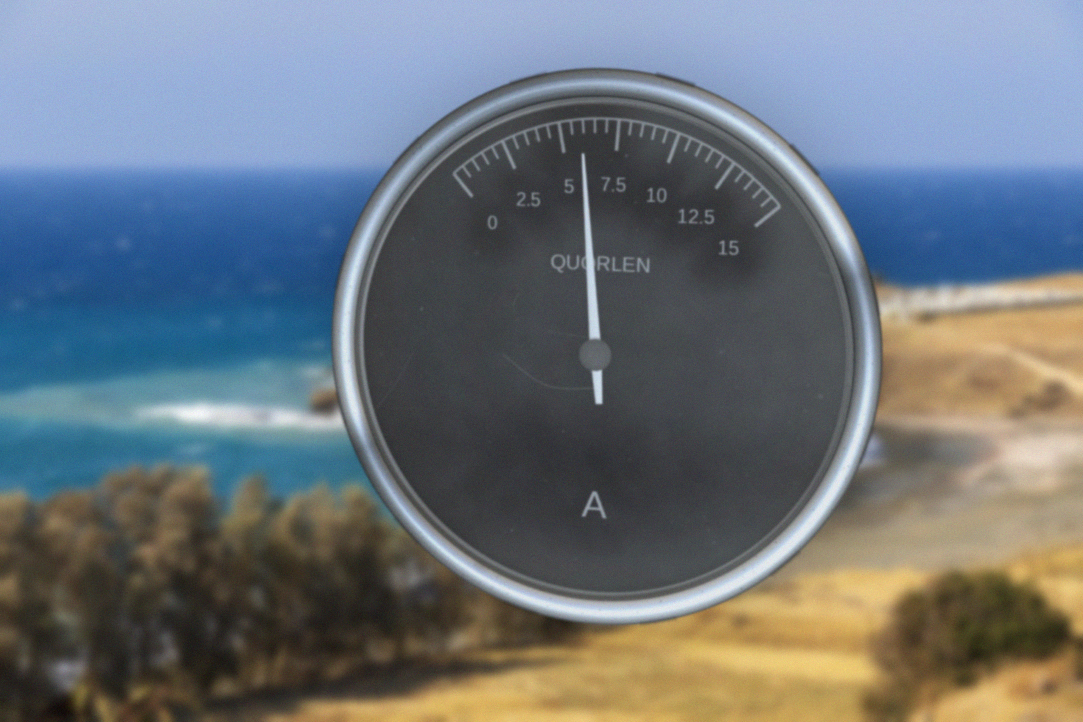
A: 6 A
